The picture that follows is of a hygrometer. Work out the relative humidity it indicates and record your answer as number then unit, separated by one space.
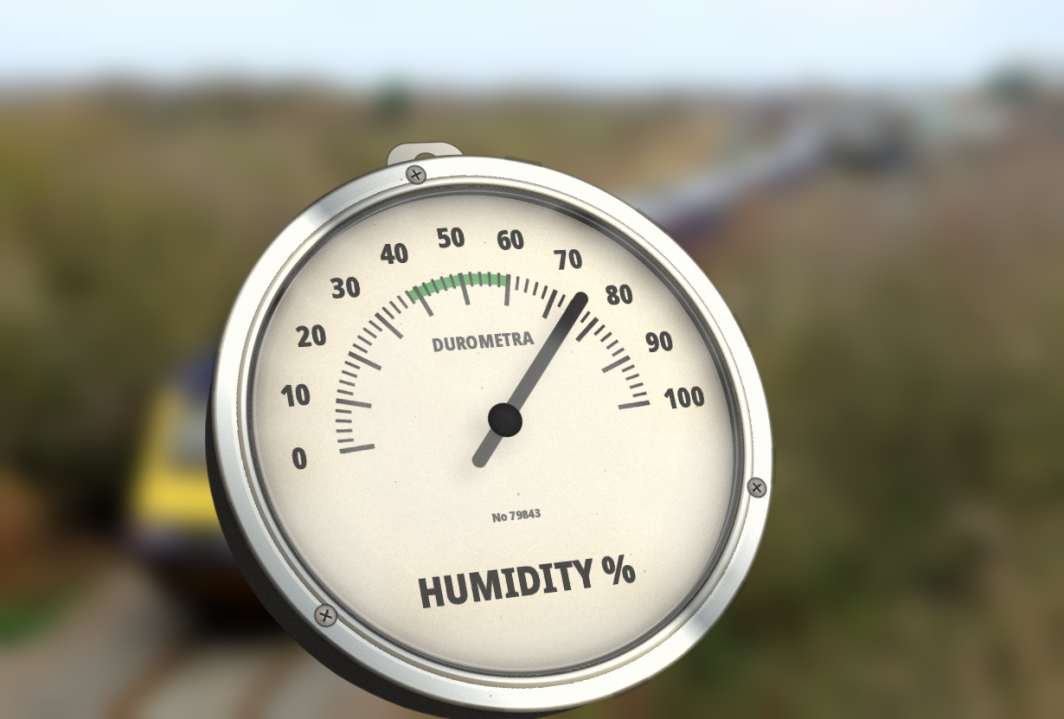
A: 75 %
